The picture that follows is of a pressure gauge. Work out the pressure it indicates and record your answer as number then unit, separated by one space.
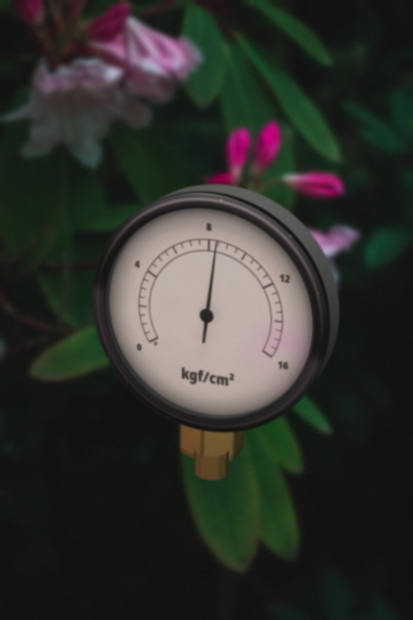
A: 8.5 kg/cm²
